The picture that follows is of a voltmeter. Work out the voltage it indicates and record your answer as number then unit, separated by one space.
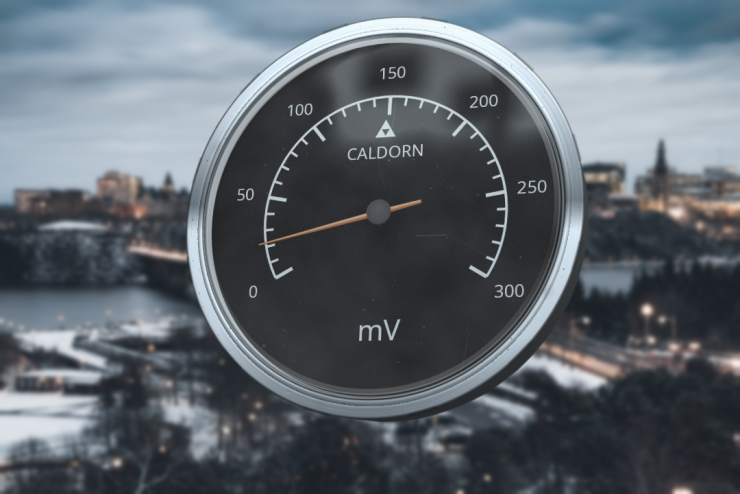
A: 20 mV
